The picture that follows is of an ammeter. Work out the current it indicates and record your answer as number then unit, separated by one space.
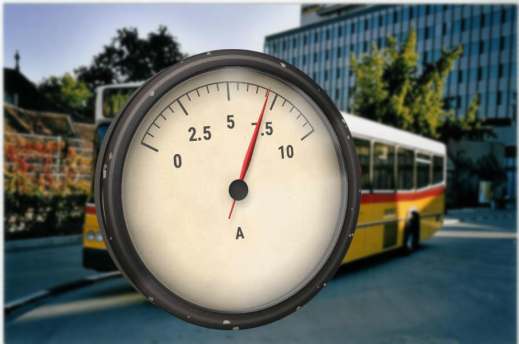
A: 7 A
